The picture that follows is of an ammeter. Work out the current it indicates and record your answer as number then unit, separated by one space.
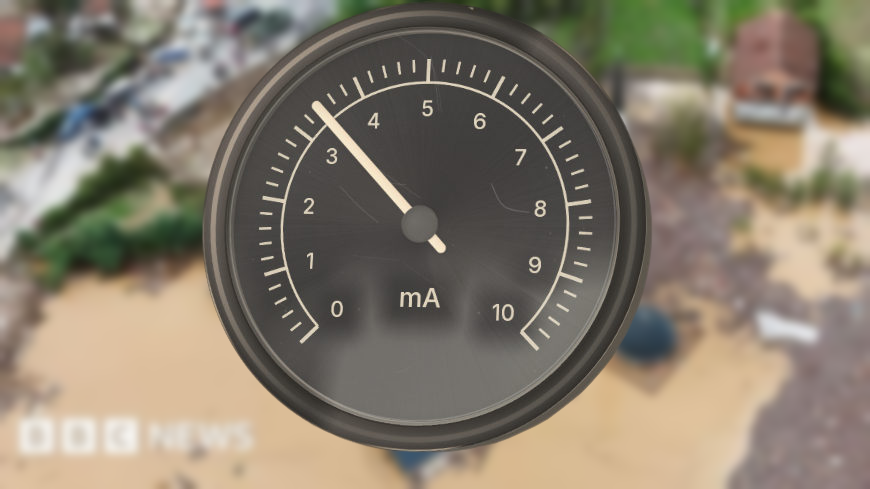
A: 3.4 mA
